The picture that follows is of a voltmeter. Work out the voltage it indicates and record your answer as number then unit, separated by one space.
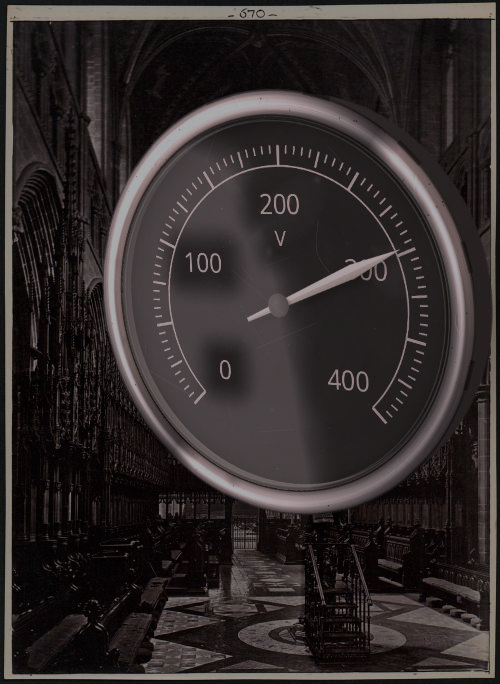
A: 297.5 V
